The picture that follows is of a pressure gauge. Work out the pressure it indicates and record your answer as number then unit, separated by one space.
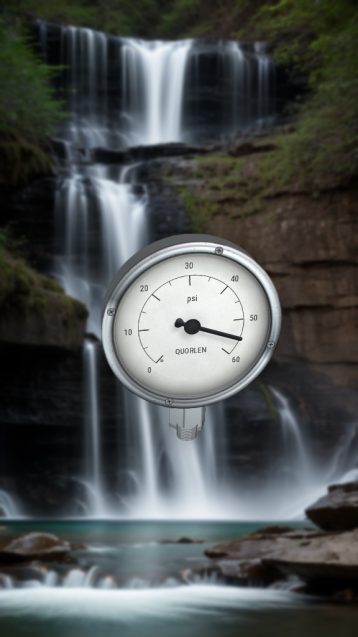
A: 55 psi
